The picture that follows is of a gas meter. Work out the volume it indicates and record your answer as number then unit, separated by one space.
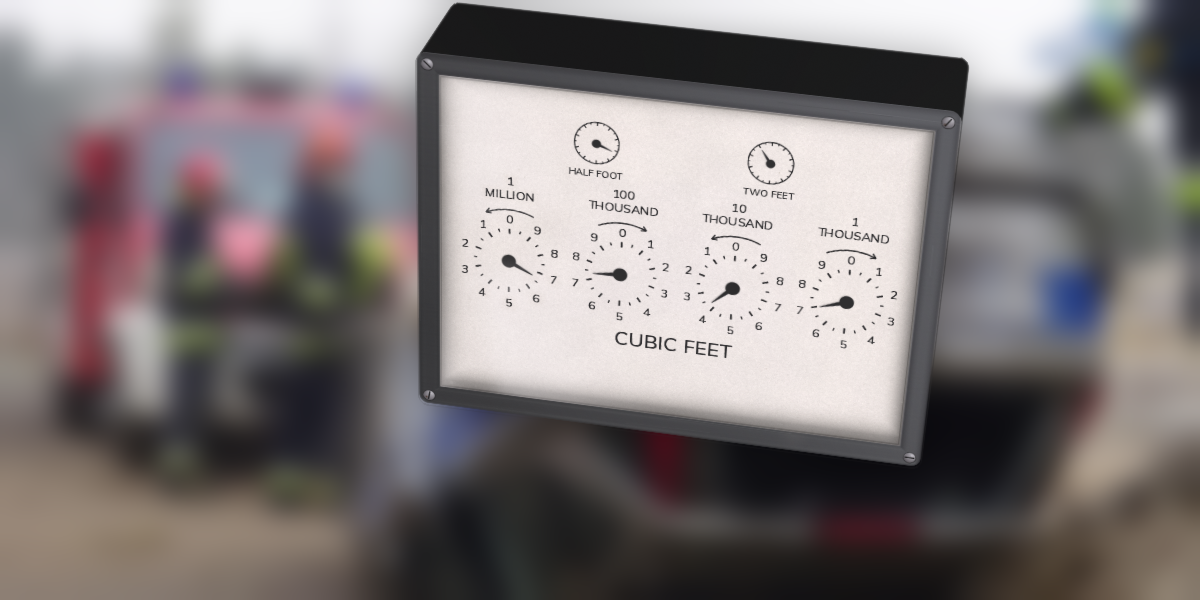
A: 673700 ft³
